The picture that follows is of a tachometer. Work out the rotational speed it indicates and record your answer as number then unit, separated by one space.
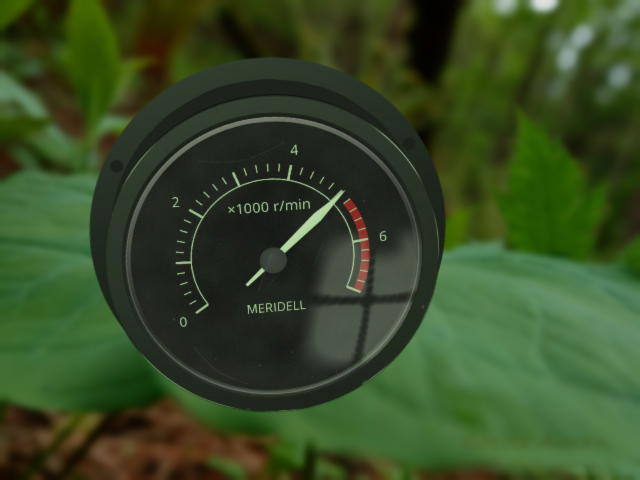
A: 5000 rpm
